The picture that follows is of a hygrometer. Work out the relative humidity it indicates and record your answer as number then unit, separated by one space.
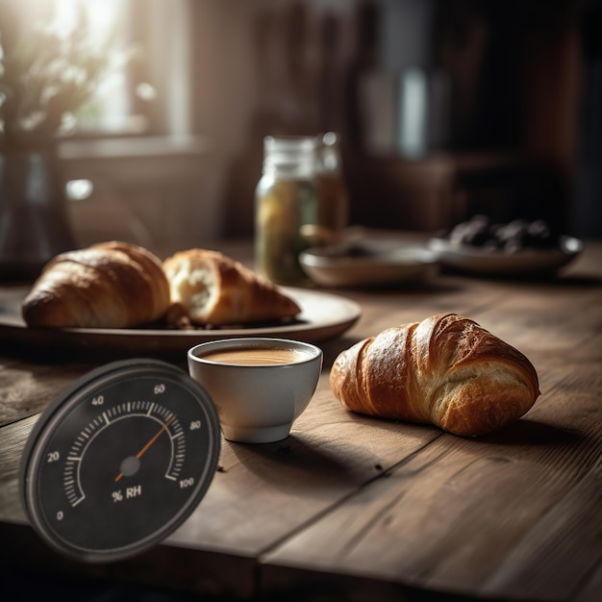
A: 70 %
